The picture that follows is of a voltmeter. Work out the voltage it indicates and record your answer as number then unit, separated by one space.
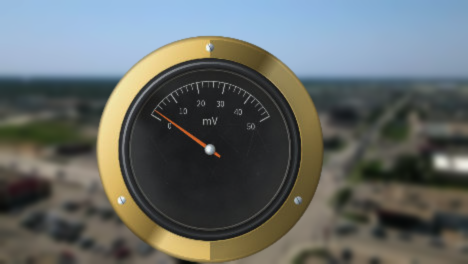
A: 2 mV
